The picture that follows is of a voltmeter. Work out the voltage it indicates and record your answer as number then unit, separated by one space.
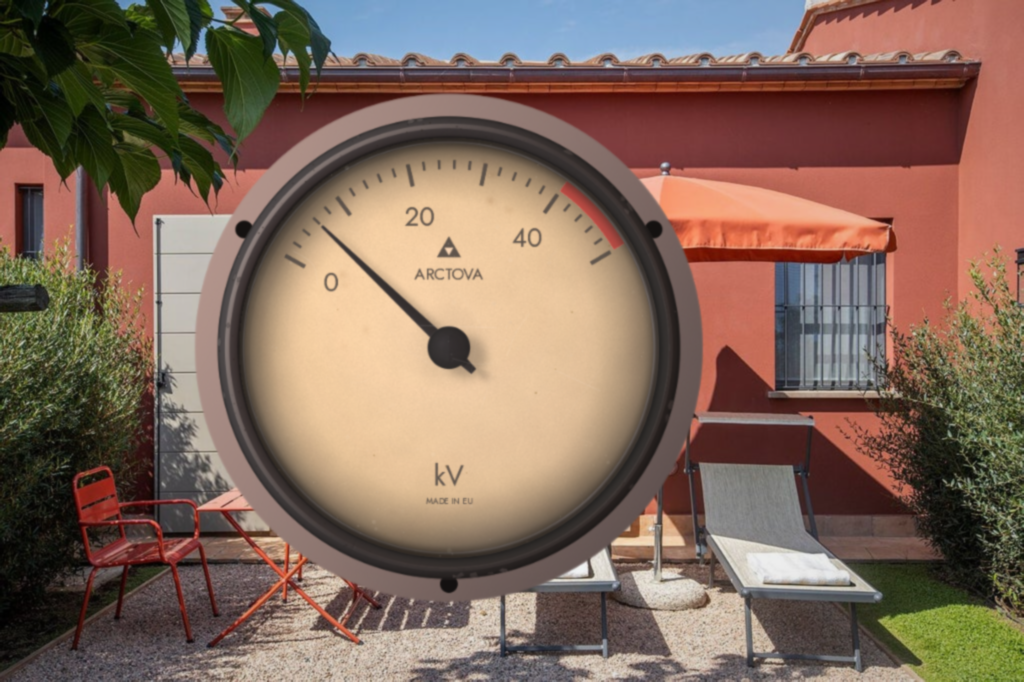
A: 6 kV
